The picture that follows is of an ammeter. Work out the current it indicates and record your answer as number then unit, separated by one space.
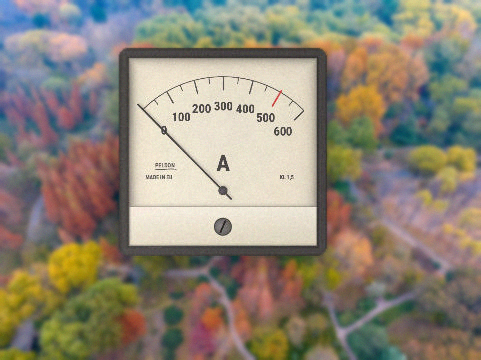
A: 0 A
